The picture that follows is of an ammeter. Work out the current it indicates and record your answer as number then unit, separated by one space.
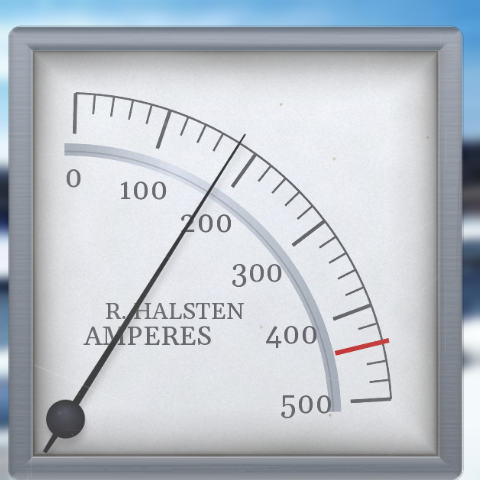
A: 180 A
